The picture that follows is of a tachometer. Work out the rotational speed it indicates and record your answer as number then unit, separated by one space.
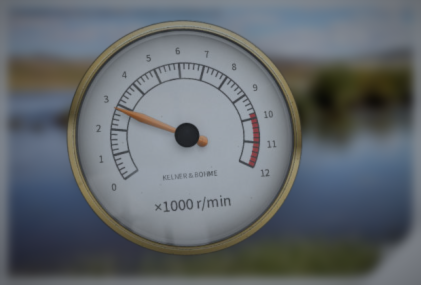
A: 2800 rpm
